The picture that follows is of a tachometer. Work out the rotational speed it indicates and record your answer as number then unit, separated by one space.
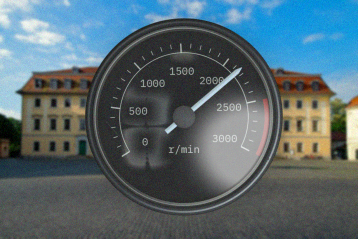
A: 2150 rpm
